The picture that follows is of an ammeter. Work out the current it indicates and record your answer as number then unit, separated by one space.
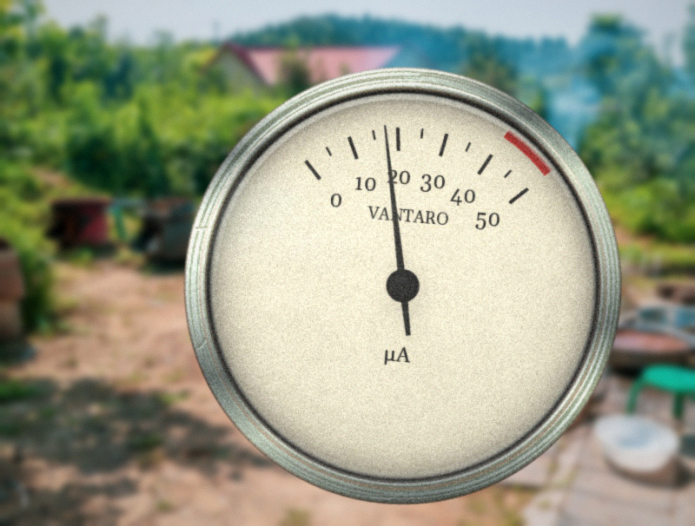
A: 17.5 µA
